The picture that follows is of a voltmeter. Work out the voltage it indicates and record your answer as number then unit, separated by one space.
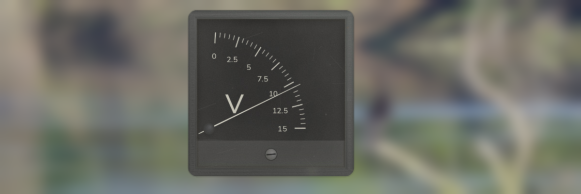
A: 10.5 V
